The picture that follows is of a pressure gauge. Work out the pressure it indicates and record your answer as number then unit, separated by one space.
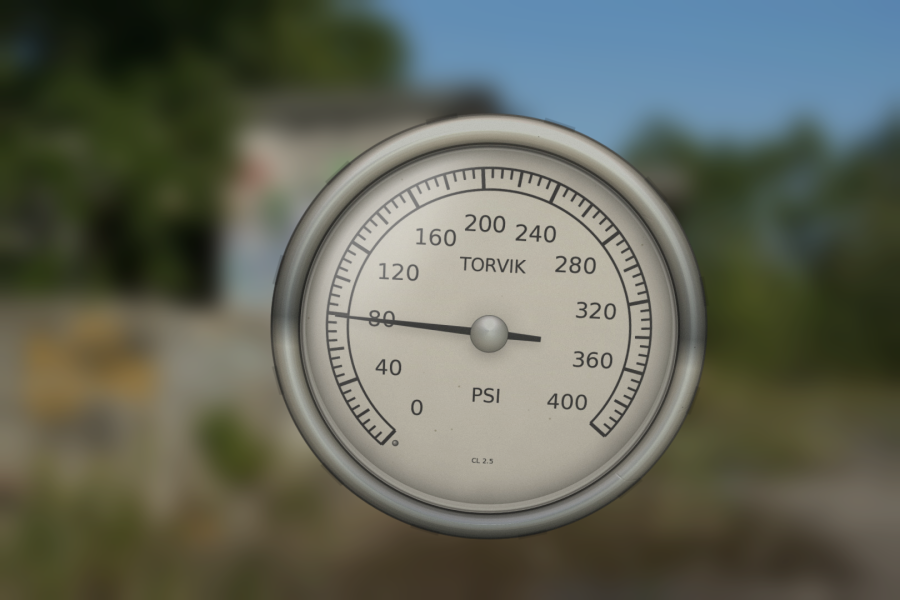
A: 80 psi
